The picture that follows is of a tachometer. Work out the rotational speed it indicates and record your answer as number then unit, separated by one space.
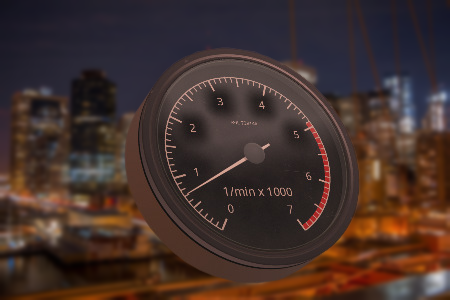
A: 700 rpm
